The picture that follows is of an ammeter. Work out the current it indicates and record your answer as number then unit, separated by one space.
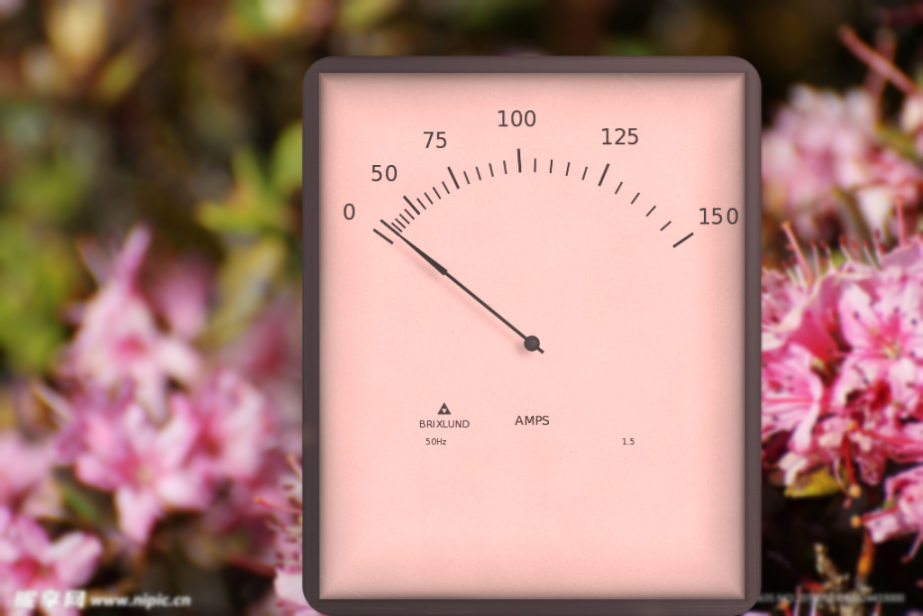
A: 25 A
